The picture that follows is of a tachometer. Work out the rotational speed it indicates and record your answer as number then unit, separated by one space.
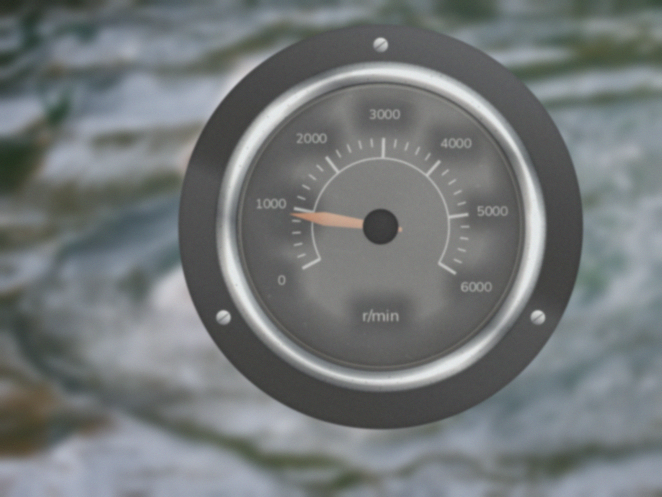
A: 900 rpm
